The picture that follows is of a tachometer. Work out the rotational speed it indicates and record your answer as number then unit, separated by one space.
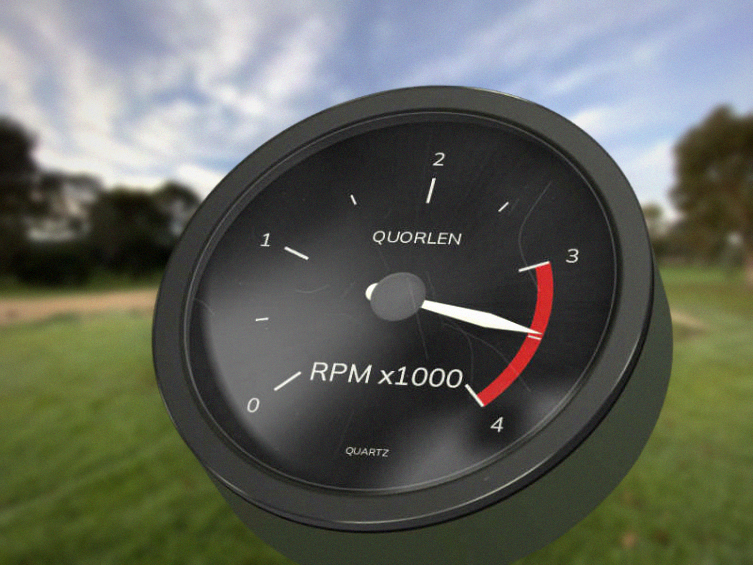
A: 3500 rpm
